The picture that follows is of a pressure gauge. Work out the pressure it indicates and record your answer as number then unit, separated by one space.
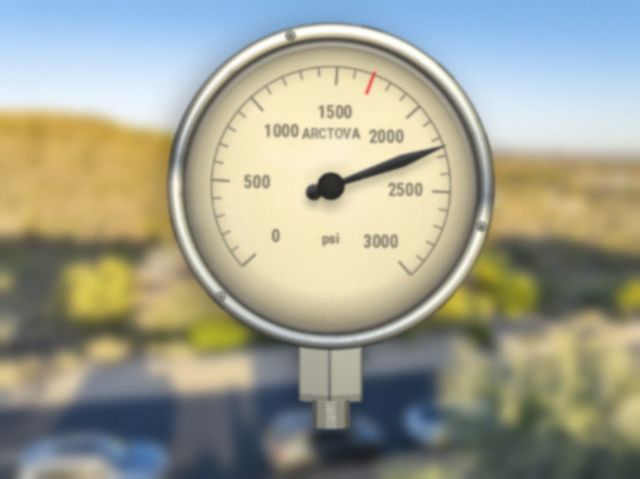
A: 2250 psi
